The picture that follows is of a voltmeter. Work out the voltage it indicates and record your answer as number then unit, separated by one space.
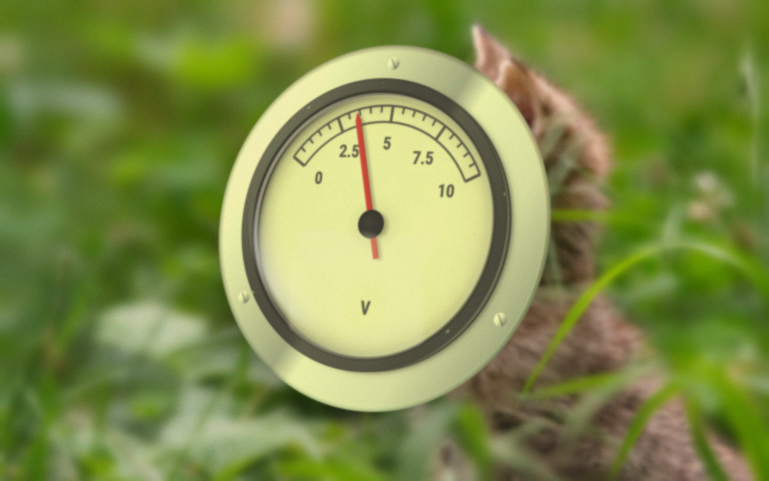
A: 3.5 V
